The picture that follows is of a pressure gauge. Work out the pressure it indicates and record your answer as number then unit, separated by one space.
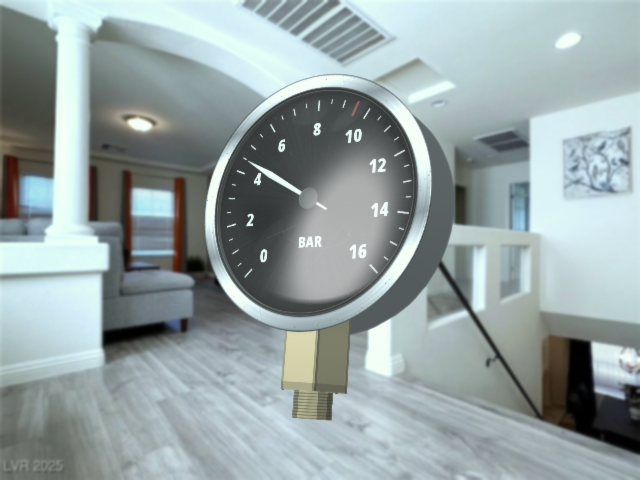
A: 4.5 bar
